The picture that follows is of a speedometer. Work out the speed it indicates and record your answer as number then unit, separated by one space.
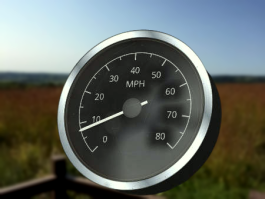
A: 7.5 mph
